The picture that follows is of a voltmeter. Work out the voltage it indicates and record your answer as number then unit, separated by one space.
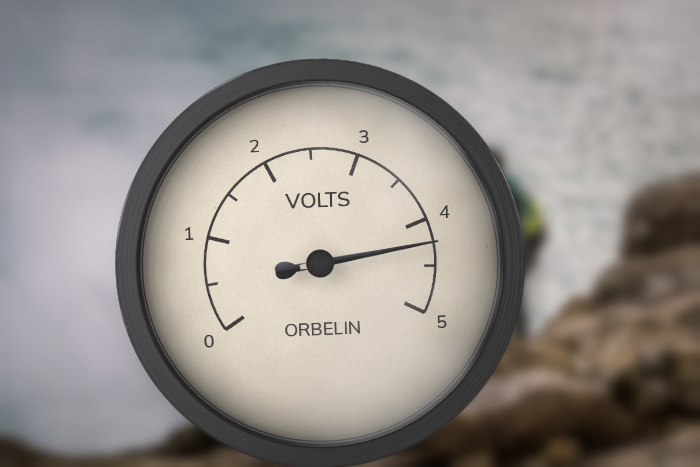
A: 4.25 V
